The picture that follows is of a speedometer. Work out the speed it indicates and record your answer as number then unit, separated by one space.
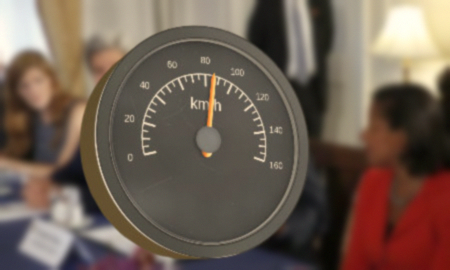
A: 85 km/h
